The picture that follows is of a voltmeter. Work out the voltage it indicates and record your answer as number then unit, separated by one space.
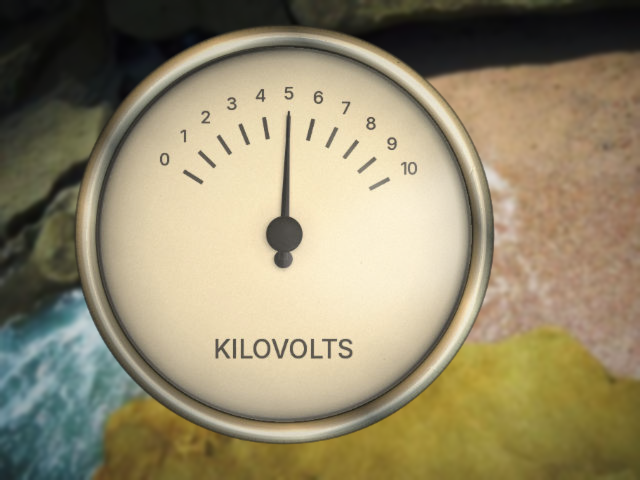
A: 5 kV
